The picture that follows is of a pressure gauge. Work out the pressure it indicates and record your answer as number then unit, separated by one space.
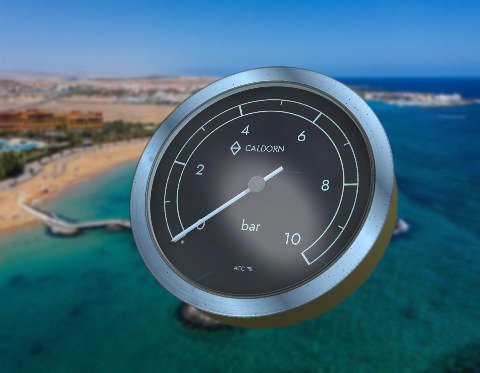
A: 0 bar
